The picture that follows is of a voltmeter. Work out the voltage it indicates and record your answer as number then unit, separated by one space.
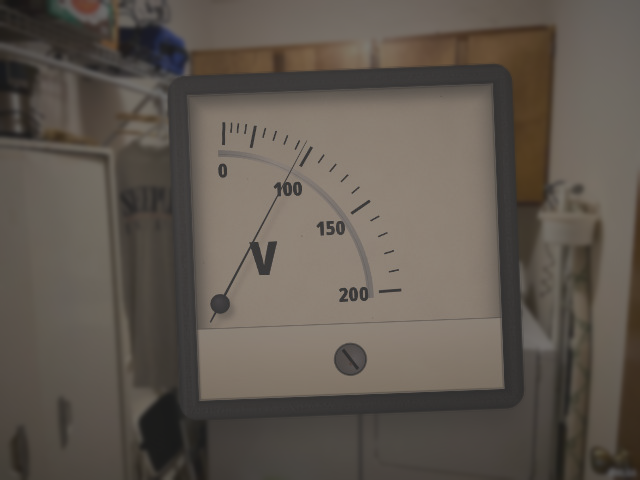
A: 95 V
